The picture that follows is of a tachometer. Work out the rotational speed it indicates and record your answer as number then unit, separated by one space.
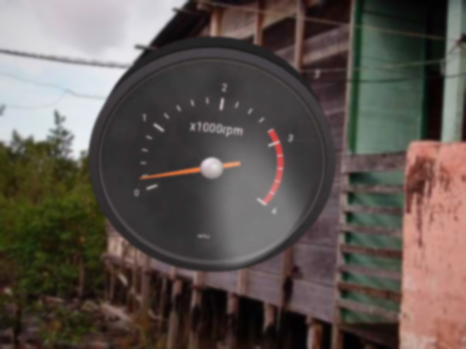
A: 200 rpm
